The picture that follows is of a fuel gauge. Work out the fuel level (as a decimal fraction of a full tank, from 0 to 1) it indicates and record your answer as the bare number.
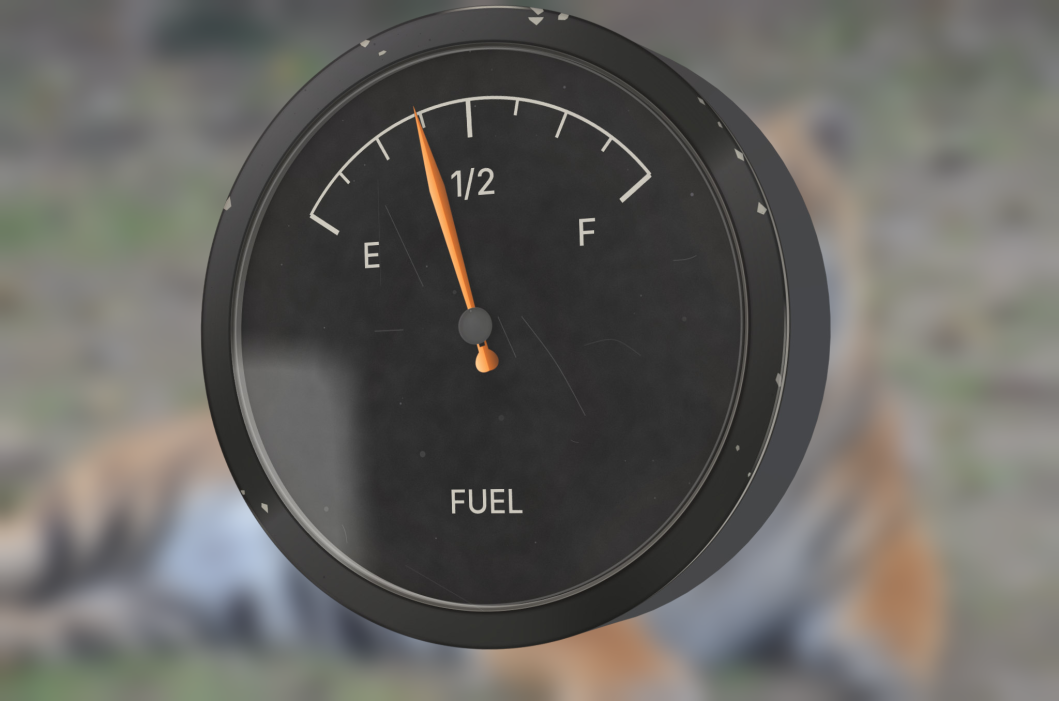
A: 0.375
